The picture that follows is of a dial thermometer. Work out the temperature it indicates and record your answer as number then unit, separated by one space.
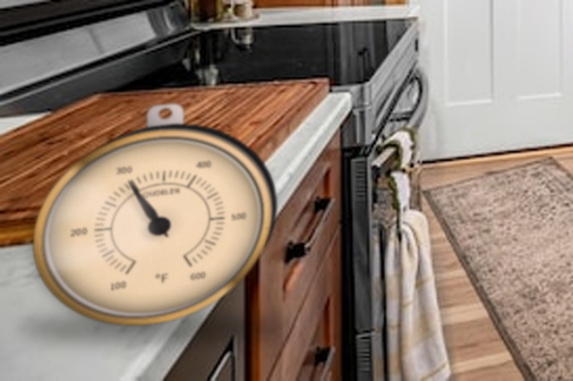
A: 300 °F
